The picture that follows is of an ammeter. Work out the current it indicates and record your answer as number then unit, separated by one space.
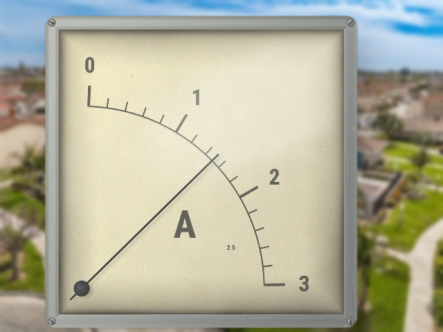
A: 1.5 A
